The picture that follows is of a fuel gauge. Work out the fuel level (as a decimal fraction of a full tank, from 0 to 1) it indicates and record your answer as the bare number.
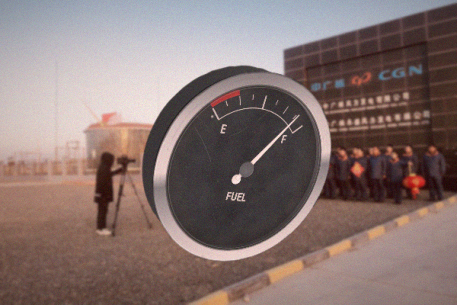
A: 0.875
